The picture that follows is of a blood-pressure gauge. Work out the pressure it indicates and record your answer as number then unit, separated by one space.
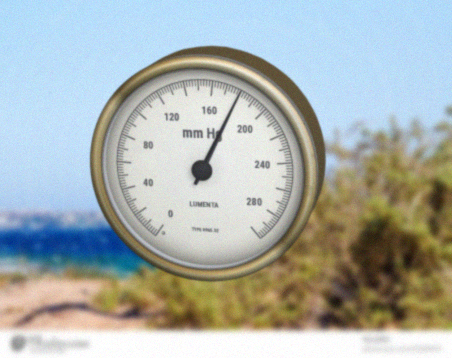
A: 180 mmHg
